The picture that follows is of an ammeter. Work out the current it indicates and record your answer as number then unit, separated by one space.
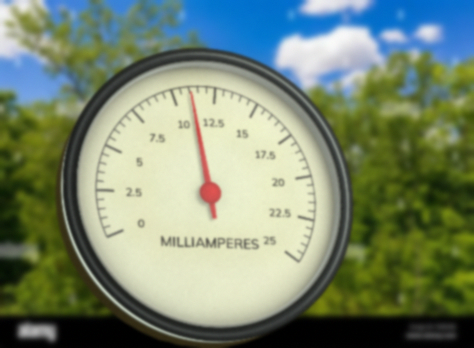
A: 11 mA
